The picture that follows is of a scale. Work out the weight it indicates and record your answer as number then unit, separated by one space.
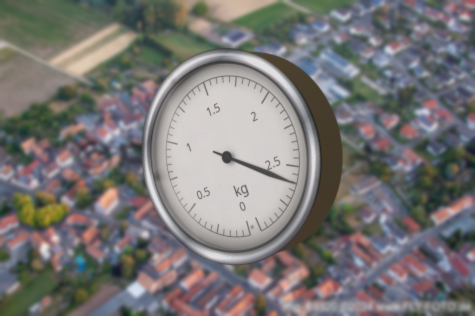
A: 2.6 kg
